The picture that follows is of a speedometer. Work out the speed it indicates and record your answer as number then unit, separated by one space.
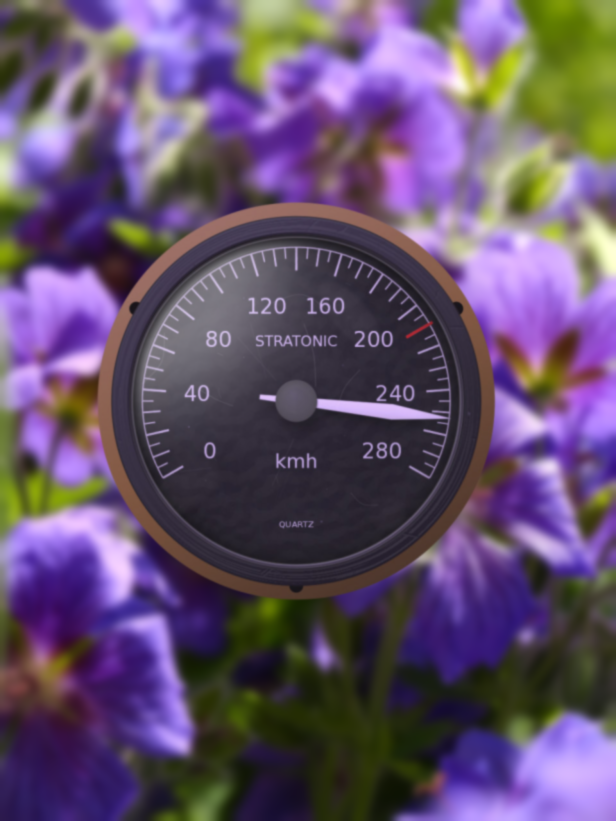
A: 252.5 km/h
